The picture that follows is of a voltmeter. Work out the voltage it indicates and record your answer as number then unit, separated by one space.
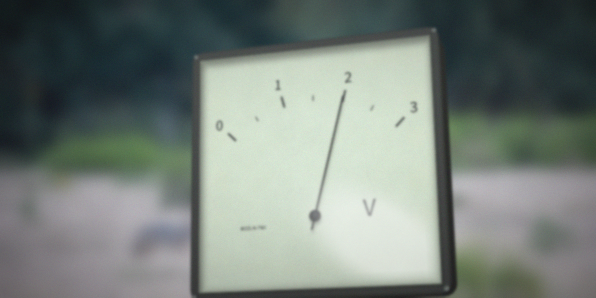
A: 2 V
